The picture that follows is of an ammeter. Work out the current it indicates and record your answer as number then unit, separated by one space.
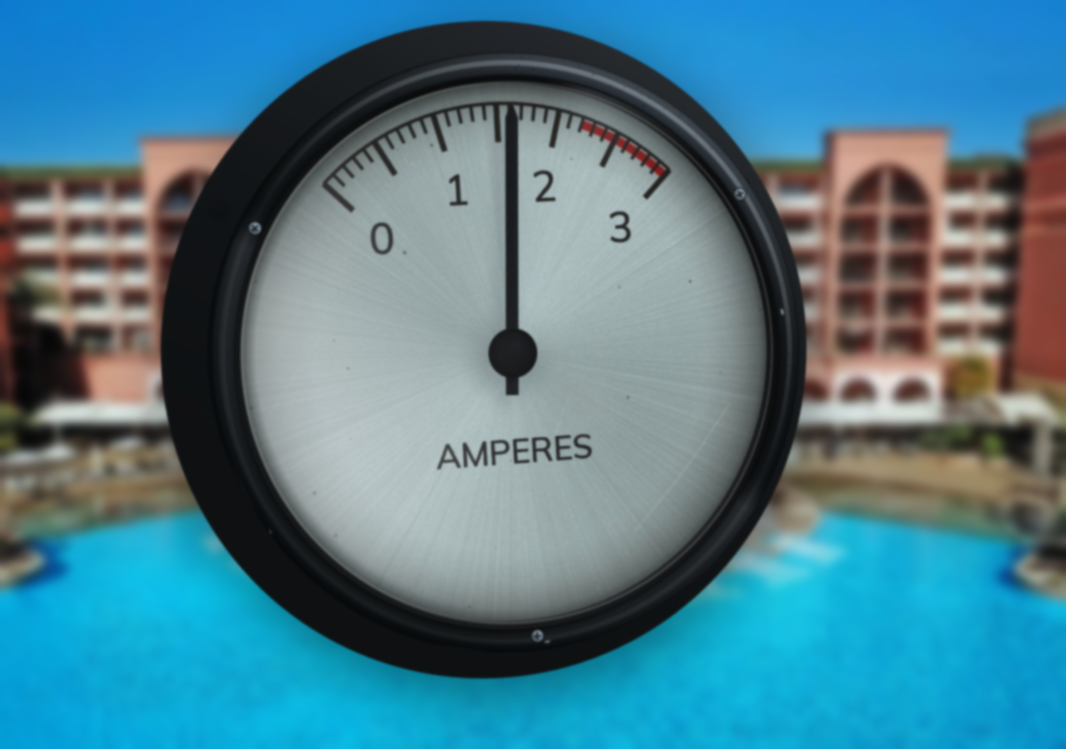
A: 1.6 A
